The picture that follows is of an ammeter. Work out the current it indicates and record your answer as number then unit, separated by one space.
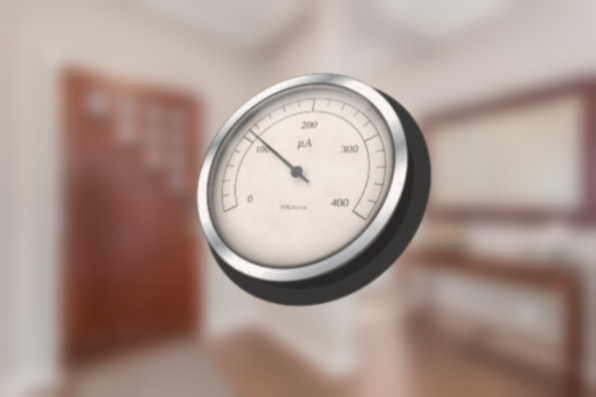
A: 110 µA
